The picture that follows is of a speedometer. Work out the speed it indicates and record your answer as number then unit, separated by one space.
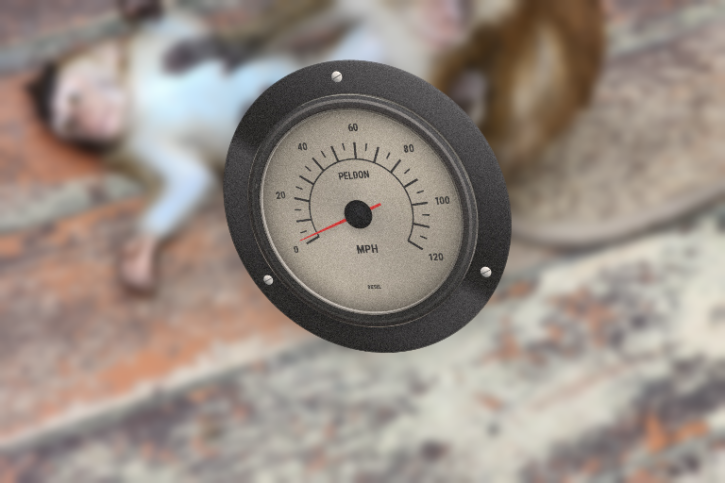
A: 2.5 mph
